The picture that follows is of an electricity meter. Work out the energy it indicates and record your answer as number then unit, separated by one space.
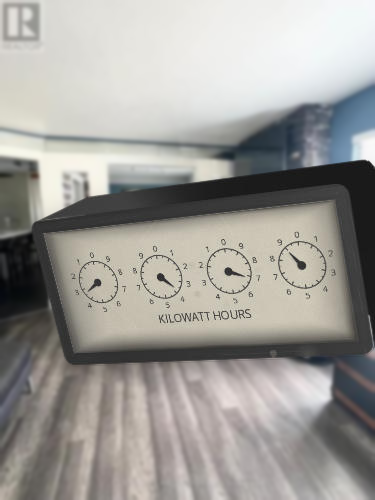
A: 3369 kWh
